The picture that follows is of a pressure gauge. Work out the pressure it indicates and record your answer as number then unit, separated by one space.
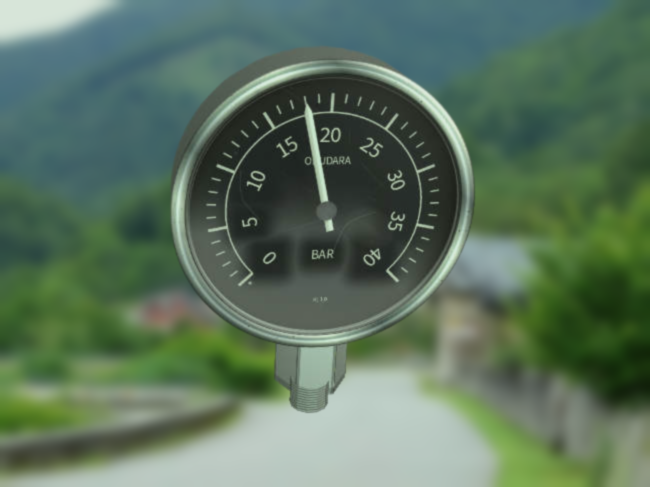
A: 18 bar
